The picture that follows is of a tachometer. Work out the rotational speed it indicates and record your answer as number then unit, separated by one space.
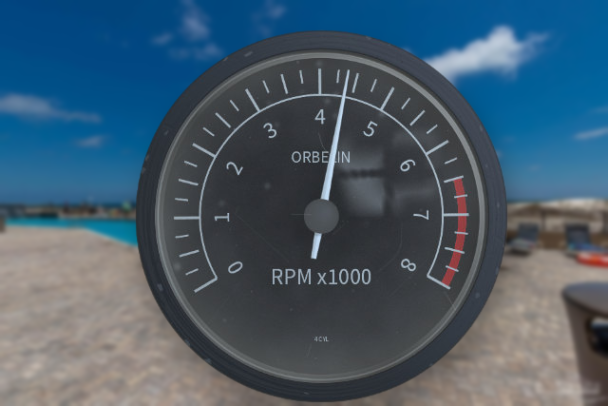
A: 4375 rpm
